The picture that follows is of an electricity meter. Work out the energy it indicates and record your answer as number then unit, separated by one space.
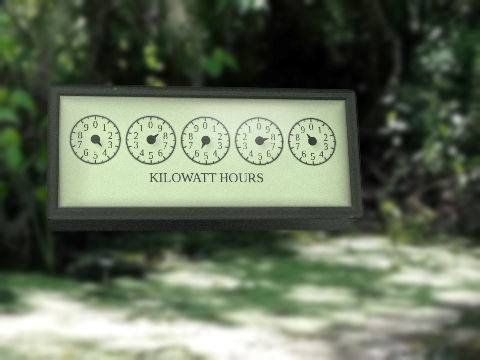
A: 38579 kWh
